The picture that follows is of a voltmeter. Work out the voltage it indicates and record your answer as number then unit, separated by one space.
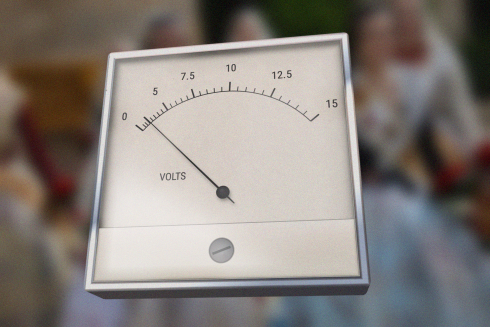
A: 2.5 V
